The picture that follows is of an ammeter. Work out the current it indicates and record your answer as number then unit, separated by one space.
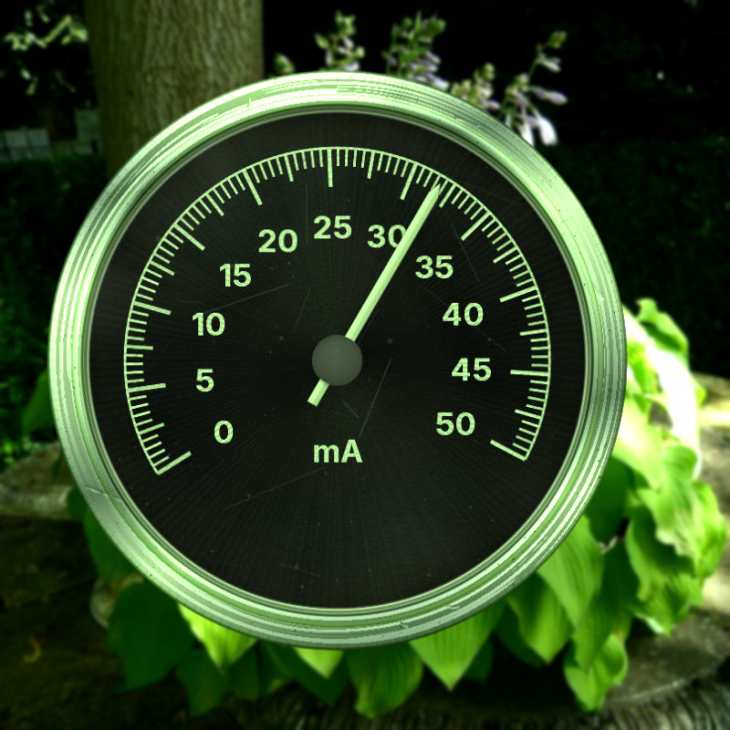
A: 31.75 mA
